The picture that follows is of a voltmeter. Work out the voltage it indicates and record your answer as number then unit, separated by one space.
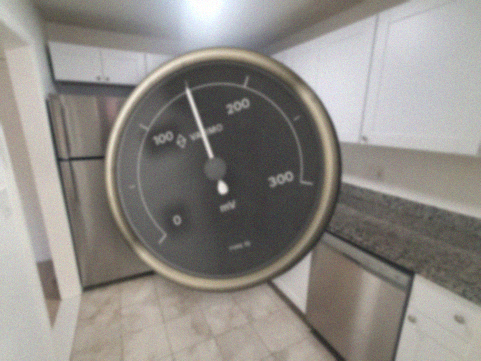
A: 150 mV
